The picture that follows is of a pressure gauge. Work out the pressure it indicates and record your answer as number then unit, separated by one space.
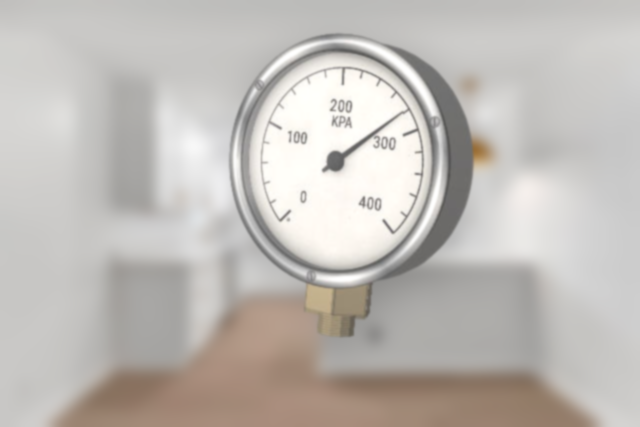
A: 280 kPa
